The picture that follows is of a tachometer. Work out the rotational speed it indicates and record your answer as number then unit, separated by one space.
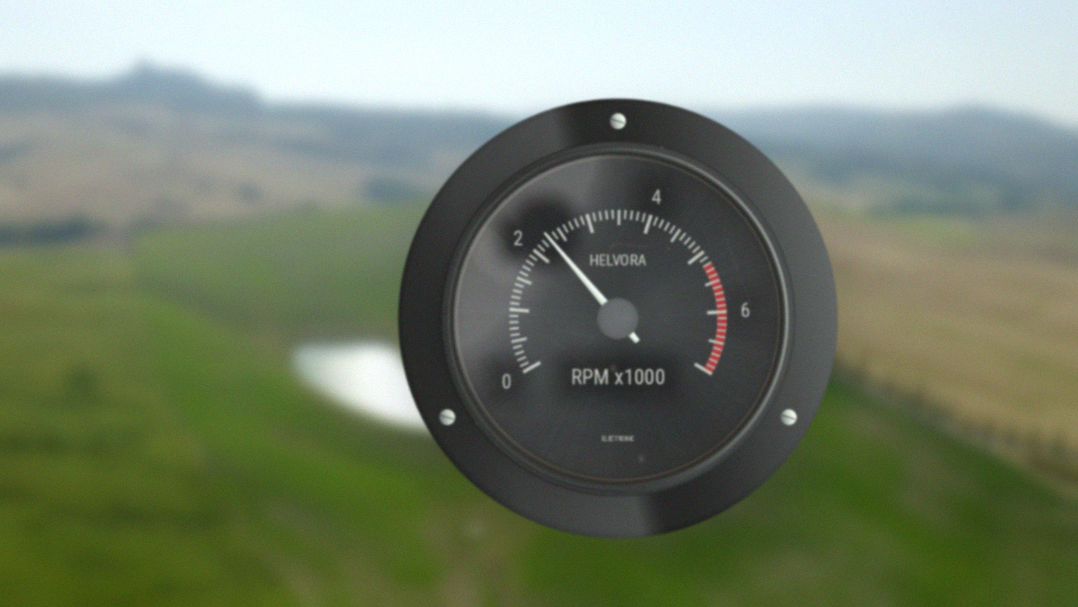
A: 2300 rpm
